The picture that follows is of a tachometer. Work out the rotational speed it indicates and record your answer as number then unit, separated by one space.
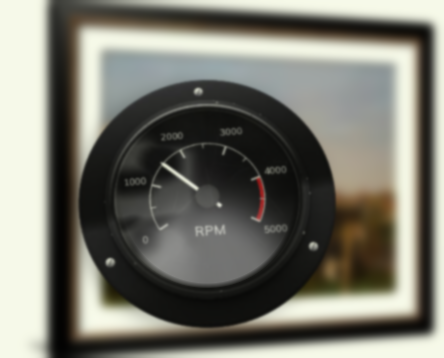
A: 1500 rpm
